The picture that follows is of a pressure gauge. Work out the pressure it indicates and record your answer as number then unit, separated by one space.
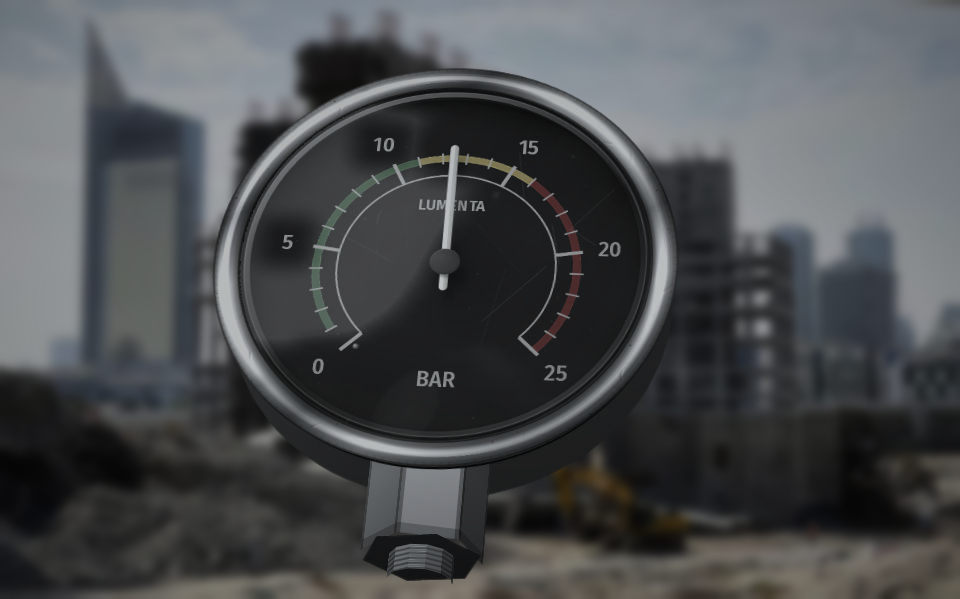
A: 12.5 bar
